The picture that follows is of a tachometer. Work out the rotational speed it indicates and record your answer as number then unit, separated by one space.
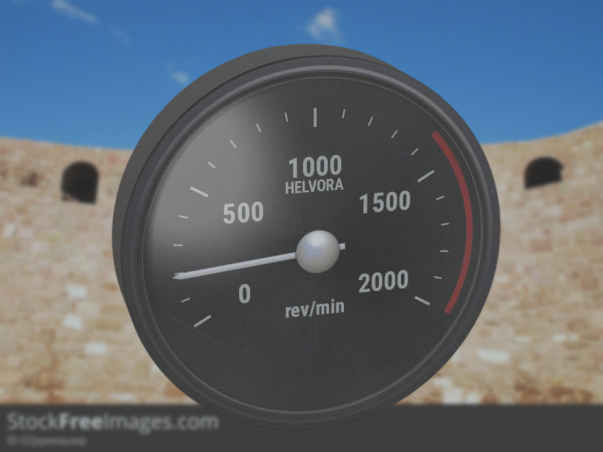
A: 200 rpm
